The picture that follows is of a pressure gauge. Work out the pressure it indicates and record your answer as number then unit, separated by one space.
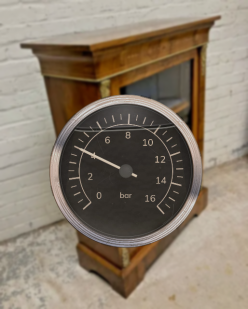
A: 4 bar
